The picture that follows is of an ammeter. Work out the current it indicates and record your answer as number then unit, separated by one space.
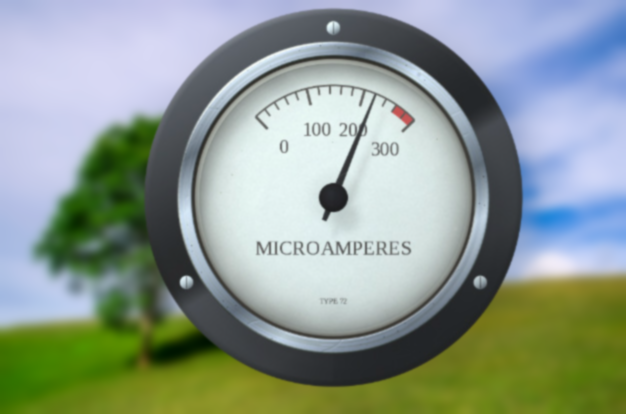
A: 220 µA
